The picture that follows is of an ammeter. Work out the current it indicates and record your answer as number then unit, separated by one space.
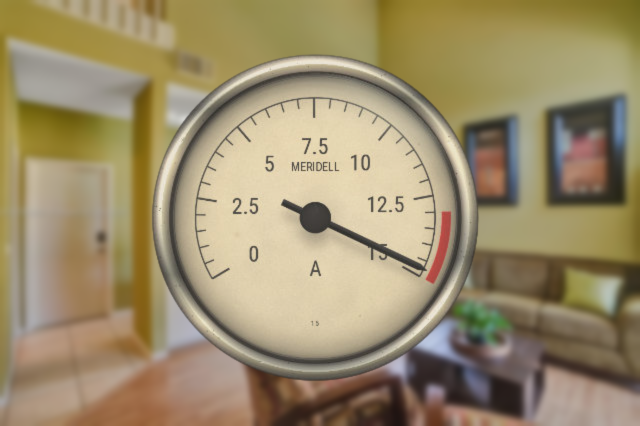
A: 14.75 A
